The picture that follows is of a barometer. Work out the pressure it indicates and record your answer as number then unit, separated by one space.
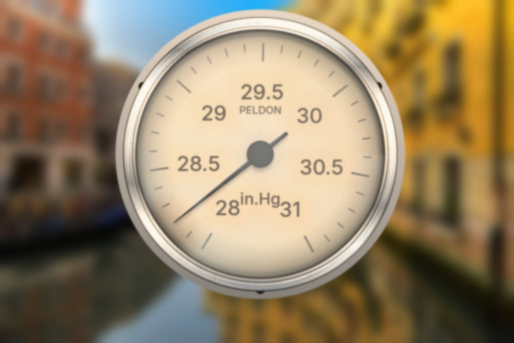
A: 28.2 inHg
